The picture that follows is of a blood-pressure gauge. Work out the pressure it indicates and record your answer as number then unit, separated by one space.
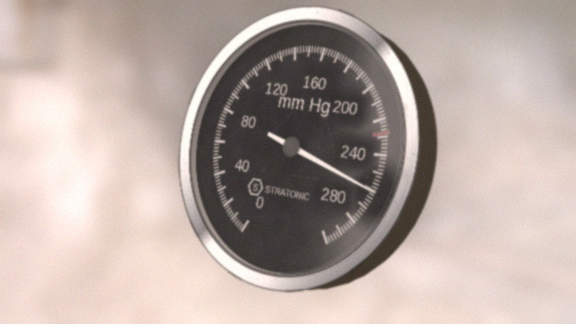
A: 260 mmHg
